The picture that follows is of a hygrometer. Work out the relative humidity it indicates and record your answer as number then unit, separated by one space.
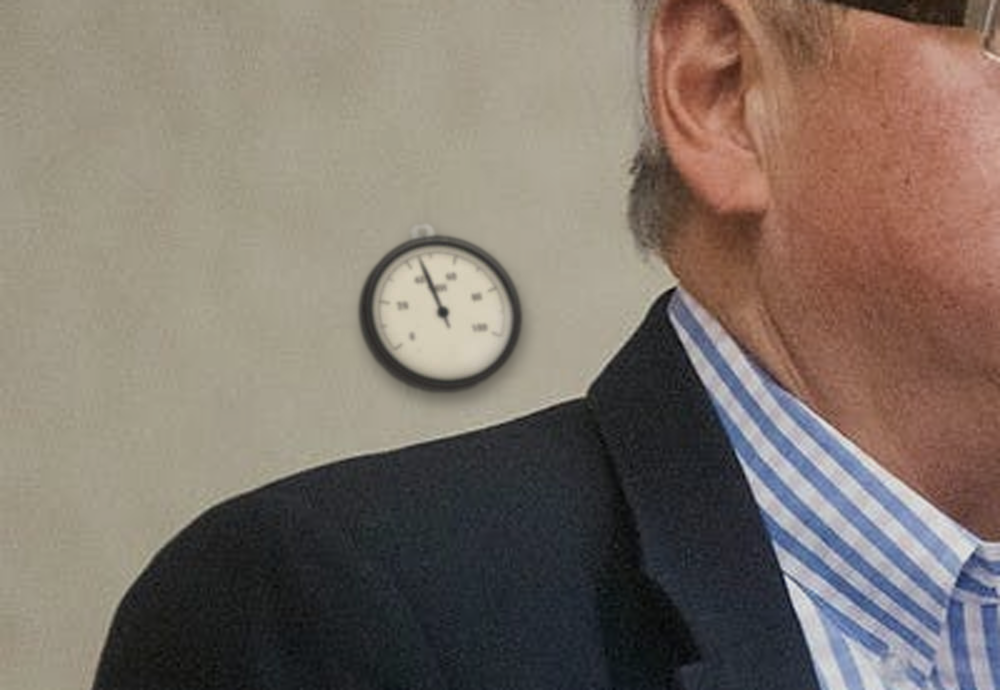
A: 45 %
